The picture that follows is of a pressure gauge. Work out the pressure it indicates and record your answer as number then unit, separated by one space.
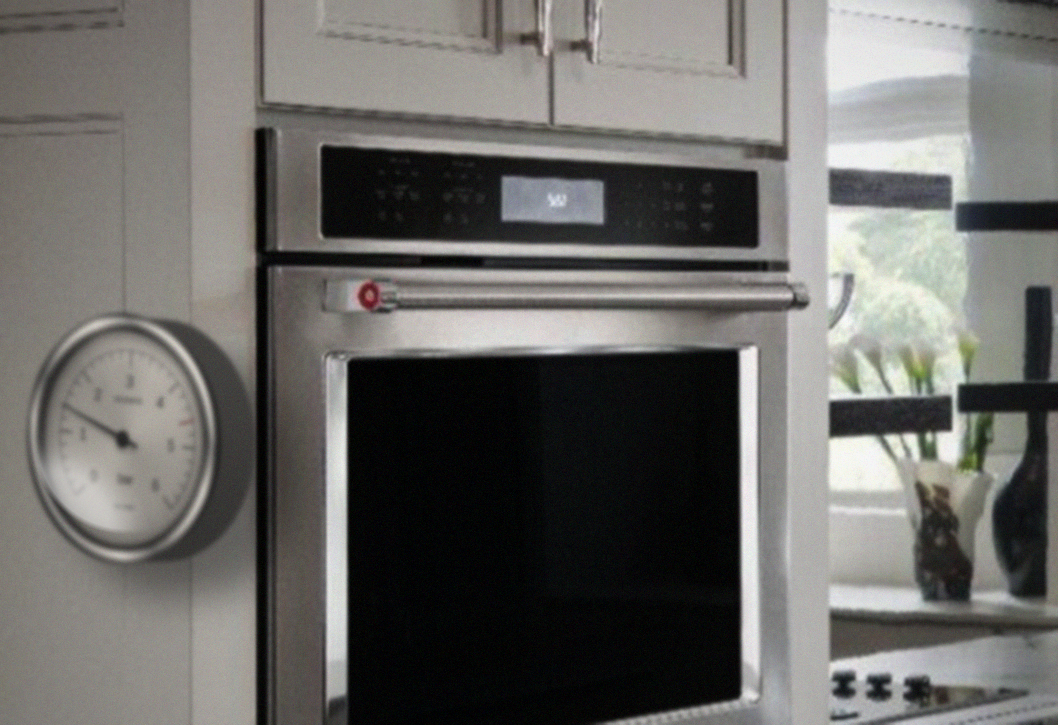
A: 1.4 bar
